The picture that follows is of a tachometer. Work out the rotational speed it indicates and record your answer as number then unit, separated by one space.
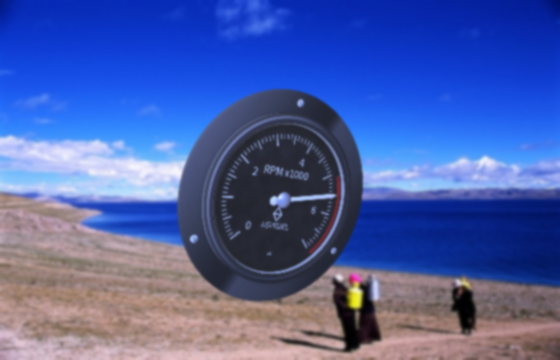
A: 5500 rpm
